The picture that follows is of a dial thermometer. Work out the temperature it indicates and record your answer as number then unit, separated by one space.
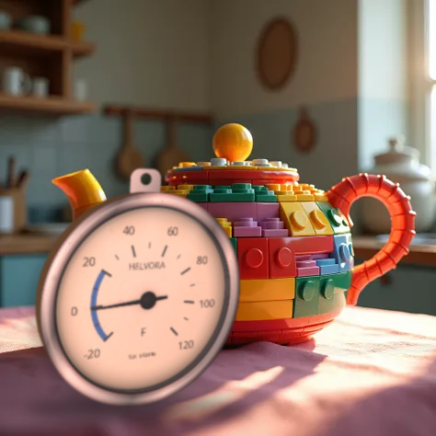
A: 0 °F
